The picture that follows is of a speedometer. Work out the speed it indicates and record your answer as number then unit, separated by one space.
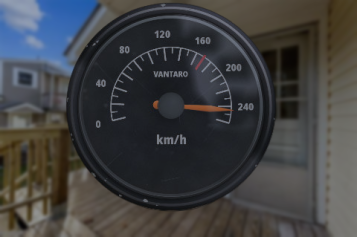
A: 245 km/h
